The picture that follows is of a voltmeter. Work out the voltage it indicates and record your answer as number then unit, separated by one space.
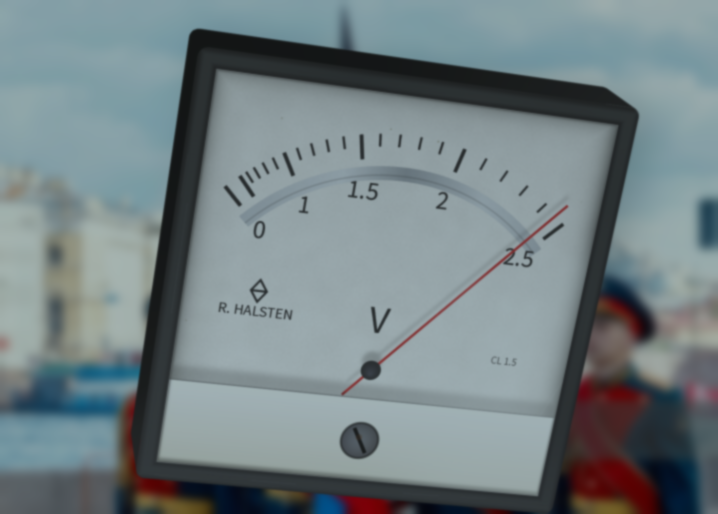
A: 2.45 V
